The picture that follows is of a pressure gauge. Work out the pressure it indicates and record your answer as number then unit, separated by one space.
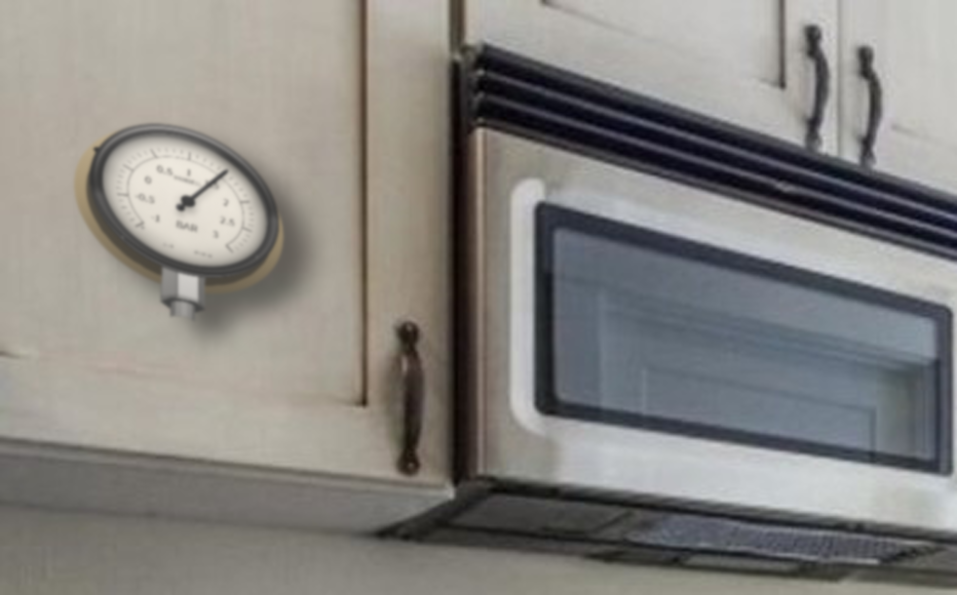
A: 1.5 bar
